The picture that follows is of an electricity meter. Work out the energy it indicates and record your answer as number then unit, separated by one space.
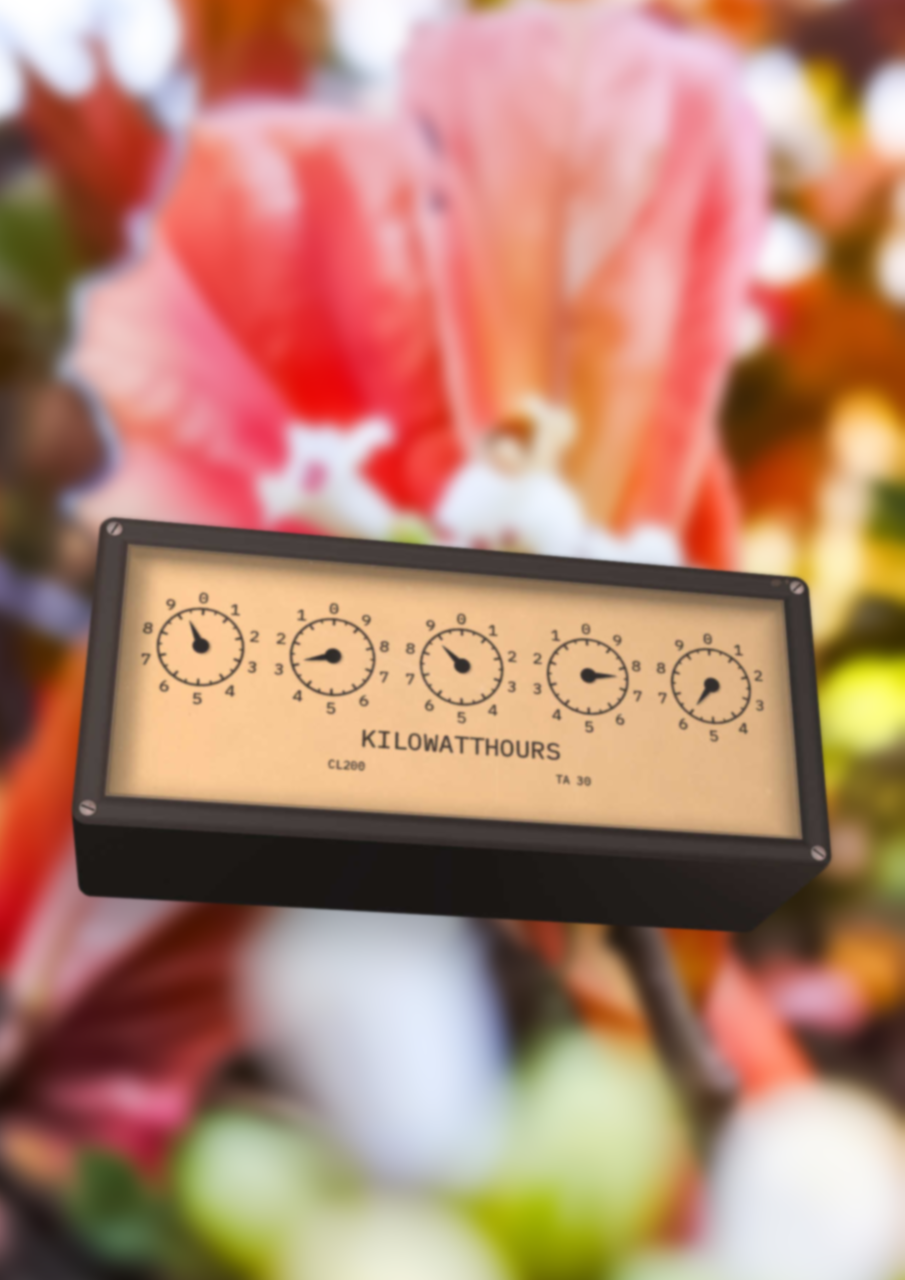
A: 92876 kWh
